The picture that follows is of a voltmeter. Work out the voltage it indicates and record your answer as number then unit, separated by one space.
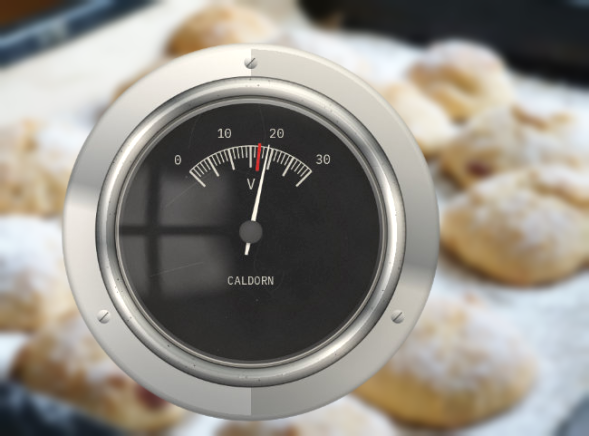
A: 19 V
